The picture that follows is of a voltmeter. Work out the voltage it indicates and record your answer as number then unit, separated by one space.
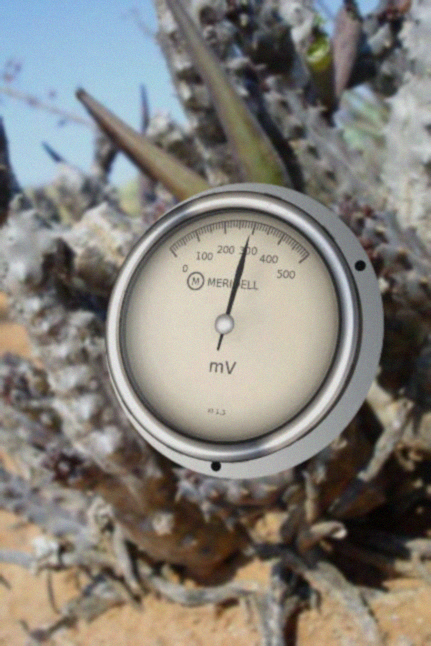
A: 300 mV
